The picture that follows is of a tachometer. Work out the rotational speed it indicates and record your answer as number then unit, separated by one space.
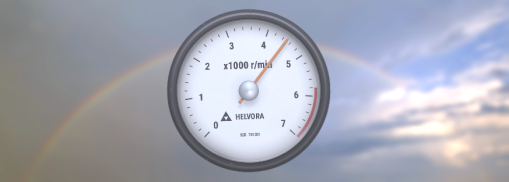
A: 4500 rpm
